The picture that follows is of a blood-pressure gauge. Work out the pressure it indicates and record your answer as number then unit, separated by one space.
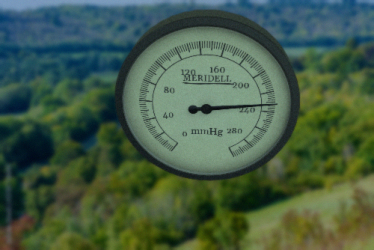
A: 230 mmHg
